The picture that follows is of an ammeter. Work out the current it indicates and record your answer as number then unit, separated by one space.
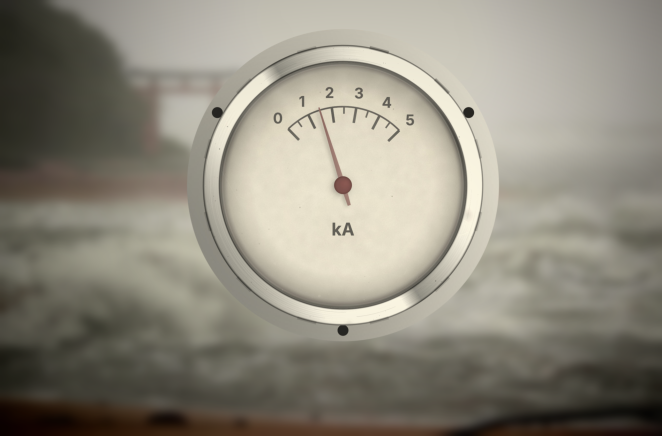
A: 1.5 kA
